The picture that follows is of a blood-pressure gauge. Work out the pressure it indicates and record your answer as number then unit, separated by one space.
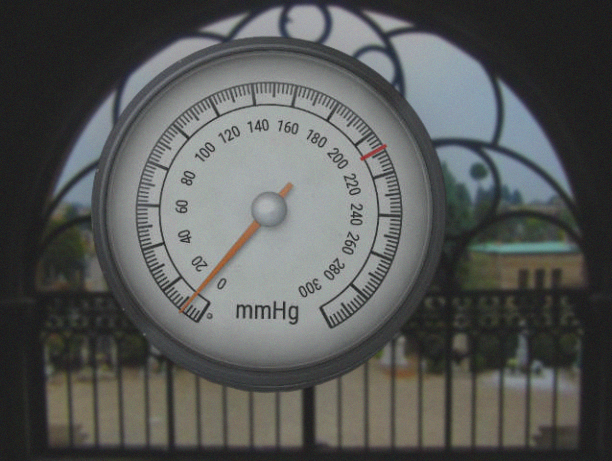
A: 8 mmHg
